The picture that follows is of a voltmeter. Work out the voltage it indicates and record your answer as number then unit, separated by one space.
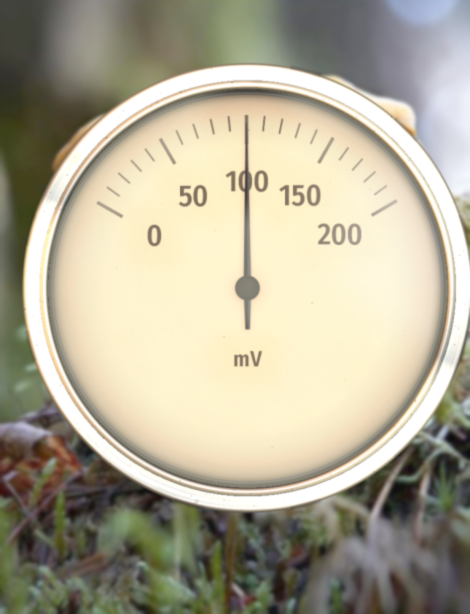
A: 100 mV
